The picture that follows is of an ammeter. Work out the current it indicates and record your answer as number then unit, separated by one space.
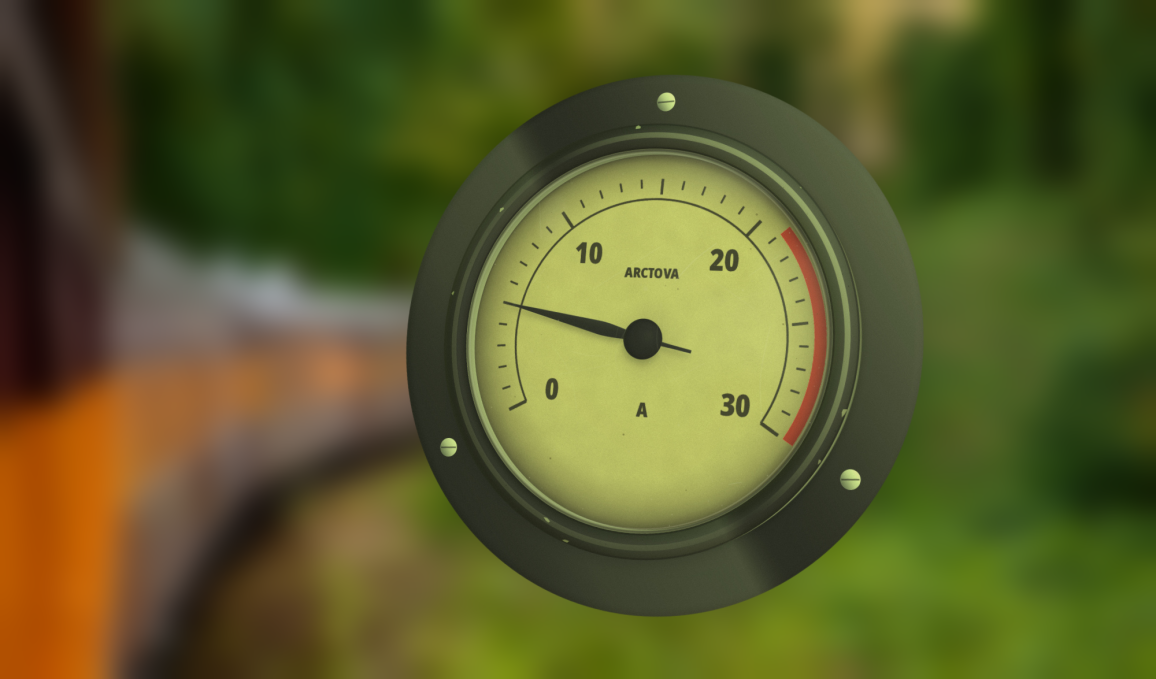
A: 5 A
